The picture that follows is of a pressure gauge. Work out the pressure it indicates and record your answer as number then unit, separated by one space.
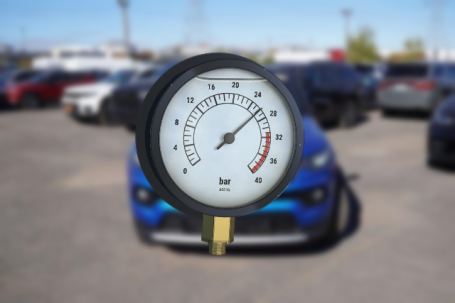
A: 26 bar
